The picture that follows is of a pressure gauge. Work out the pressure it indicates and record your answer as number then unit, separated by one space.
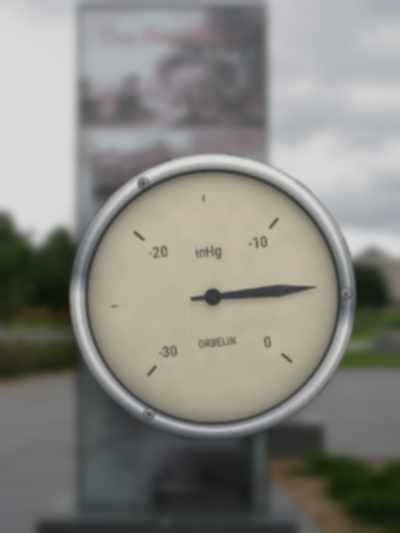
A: -5 inHg
